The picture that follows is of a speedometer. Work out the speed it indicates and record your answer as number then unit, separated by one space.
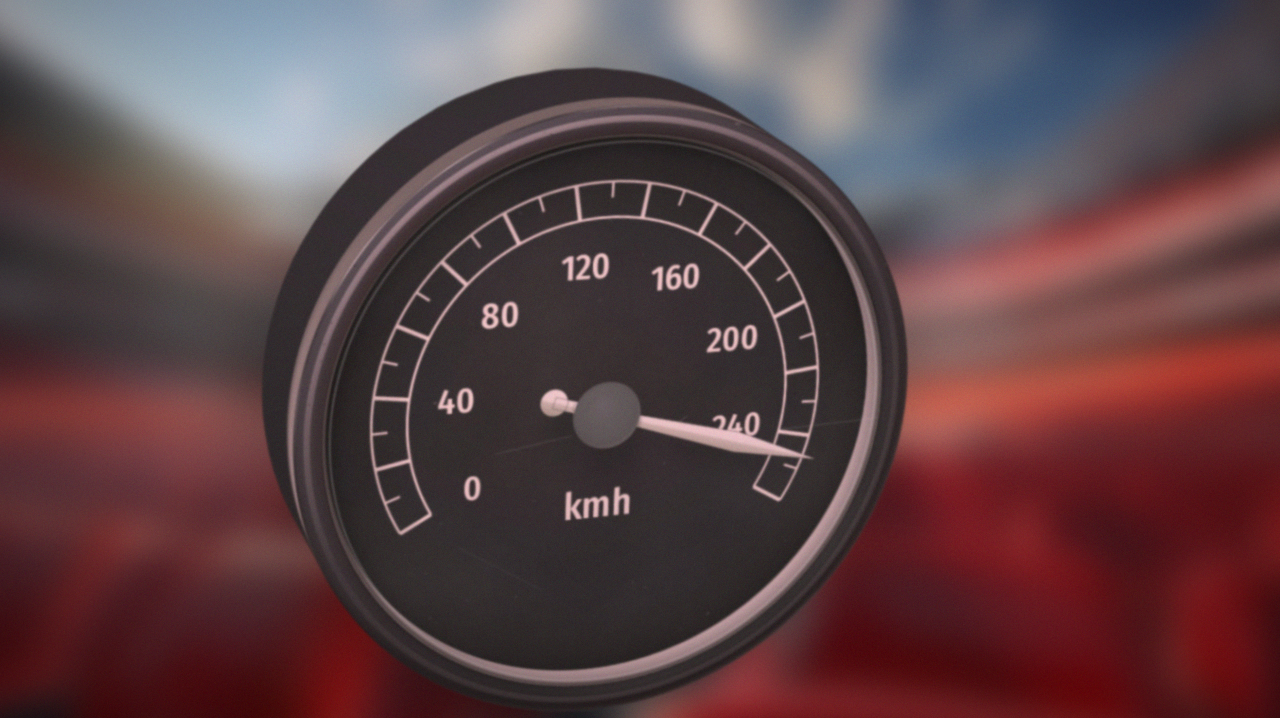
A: 245 km/h
